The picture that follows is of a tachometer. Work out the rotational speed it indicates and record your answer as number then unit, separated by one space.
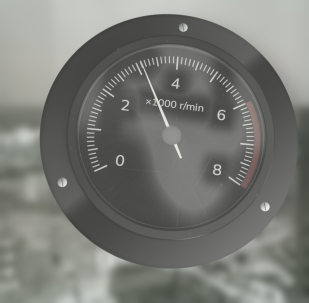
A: 3100 rpm
